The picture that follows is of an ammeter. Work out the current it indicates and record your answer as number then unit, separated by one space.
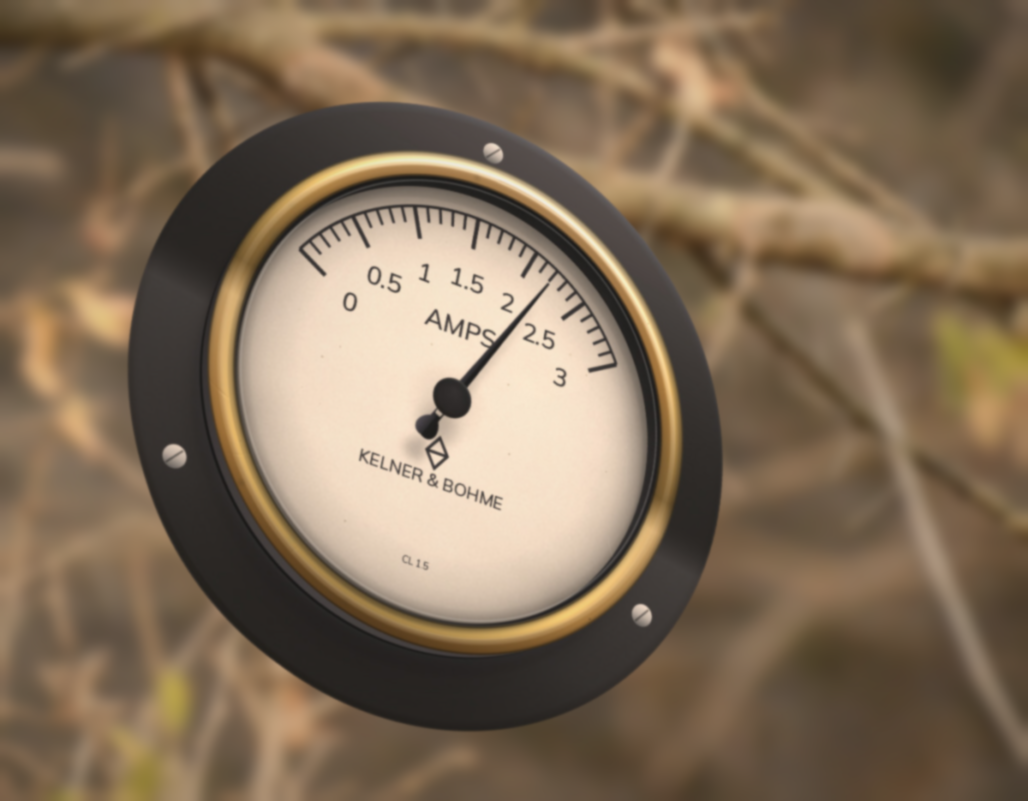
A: 2.2 A
